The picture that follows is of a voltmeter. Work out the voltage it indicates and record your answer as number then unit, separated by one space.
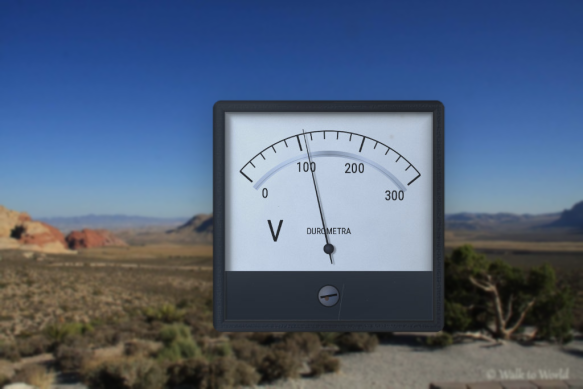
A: 110 V
